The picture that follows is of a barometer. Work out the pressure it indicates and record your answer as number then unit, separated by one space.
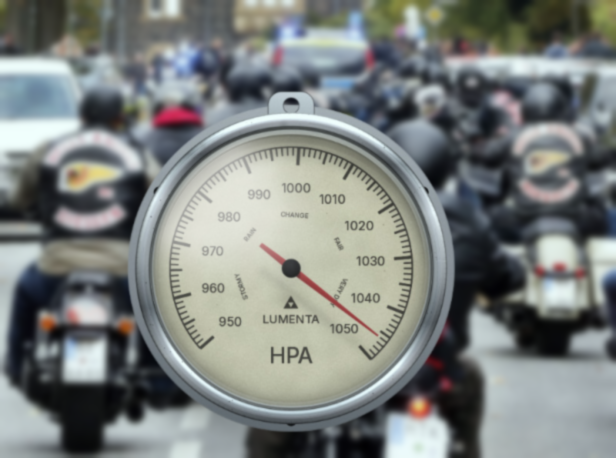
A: 1046 hPa
